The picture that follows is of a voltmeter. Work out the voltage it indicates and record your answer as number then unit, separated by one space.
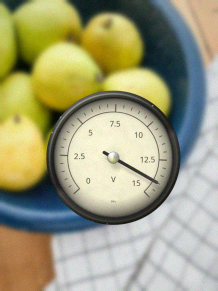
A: 14 V
